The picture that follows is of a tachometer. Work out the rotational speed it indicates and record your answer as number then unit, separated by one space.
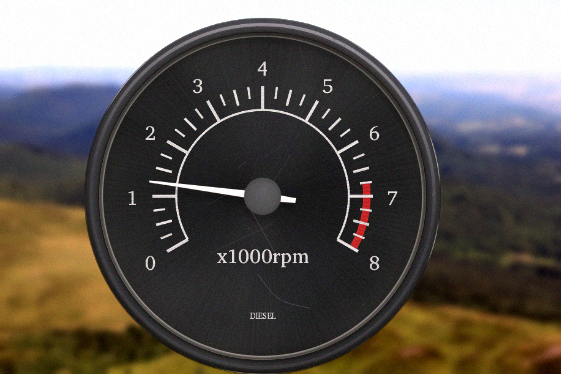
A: 1250 rpm
